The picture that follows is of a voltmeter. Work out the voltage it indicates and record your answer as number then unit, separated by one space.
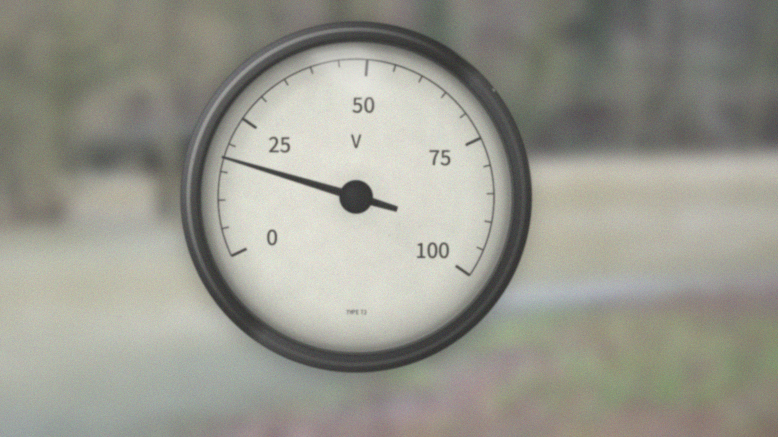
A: 17.5 V
